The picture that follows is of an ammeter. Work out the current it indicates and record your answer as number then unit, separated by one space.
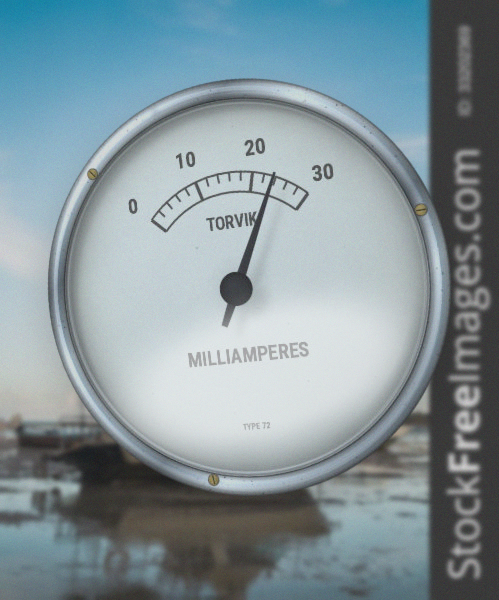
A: 24 mA
